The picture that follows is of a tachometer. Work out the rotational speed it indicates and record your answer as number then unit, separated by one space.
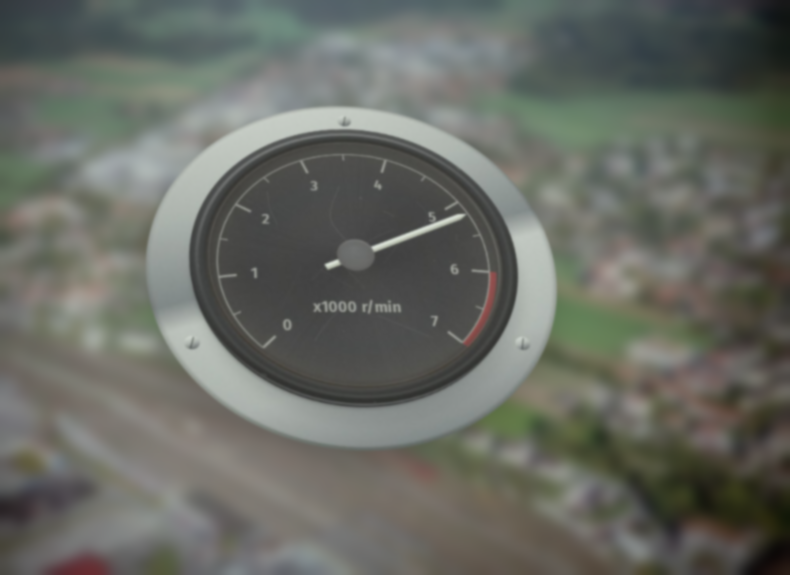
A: 5250 rpm
